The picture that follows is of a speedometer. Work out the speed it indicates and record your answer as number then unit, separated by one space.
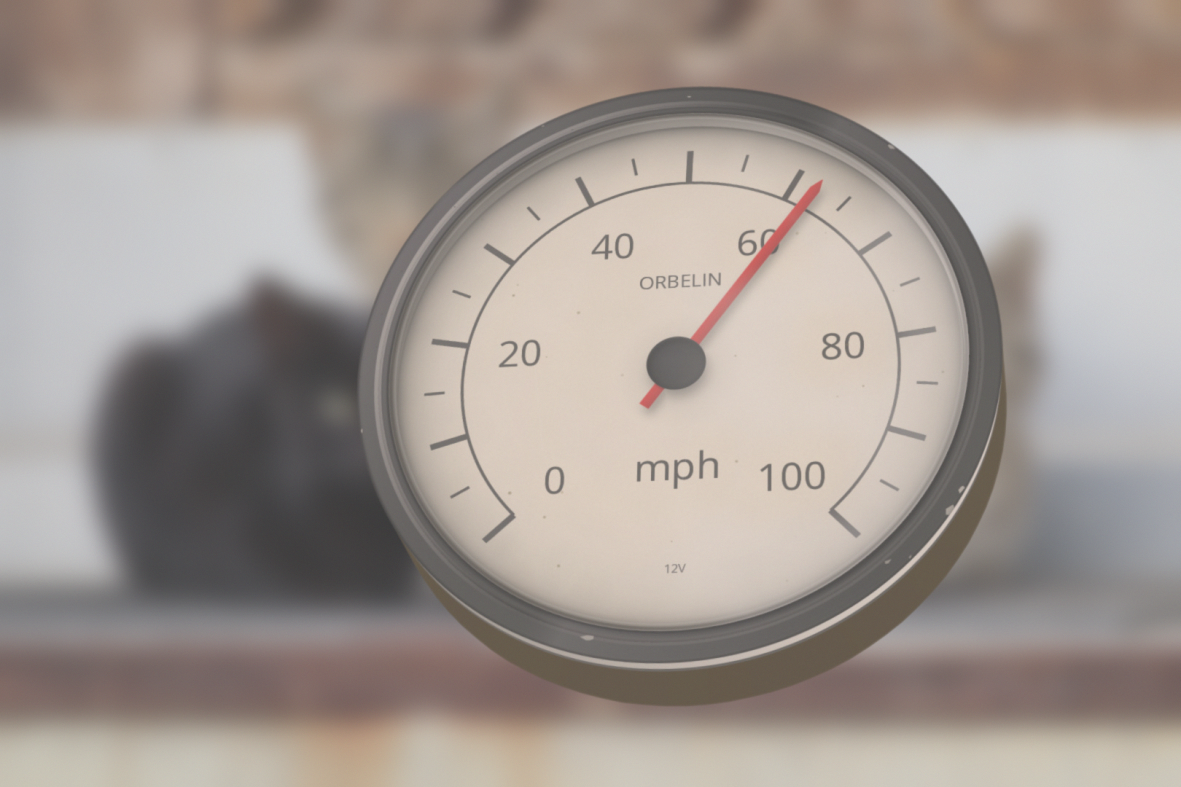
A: 62.5 mph
